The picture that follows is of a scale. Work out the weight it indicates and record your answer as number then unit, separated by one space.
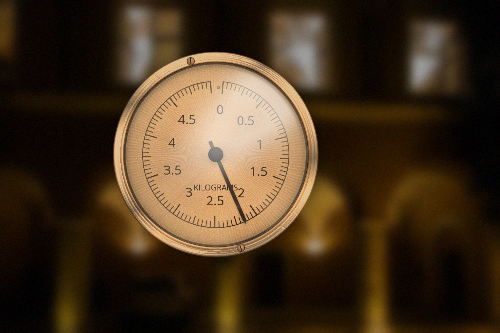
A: 2.15 kg
